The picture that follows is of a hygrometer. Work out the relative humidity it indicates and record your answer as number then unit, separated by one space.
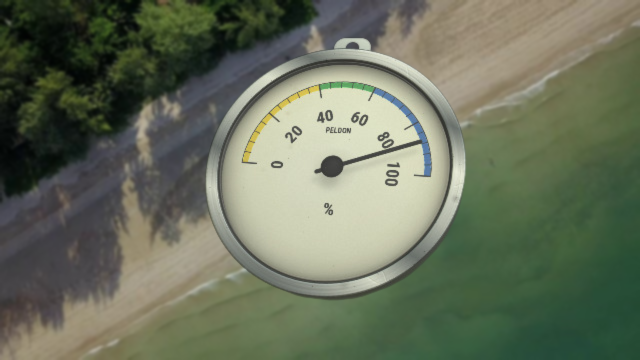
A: 88 %
